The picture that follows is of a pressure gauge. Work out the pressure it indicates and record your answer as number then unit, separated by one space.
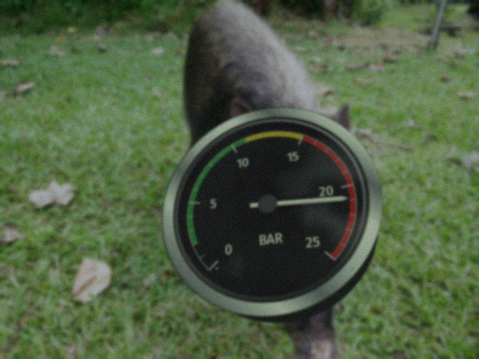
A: 21 bar
